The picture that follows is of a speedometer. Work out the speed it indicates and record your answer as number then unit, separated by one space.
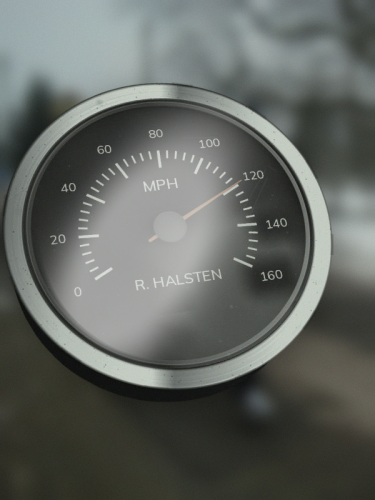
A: 120 mph
